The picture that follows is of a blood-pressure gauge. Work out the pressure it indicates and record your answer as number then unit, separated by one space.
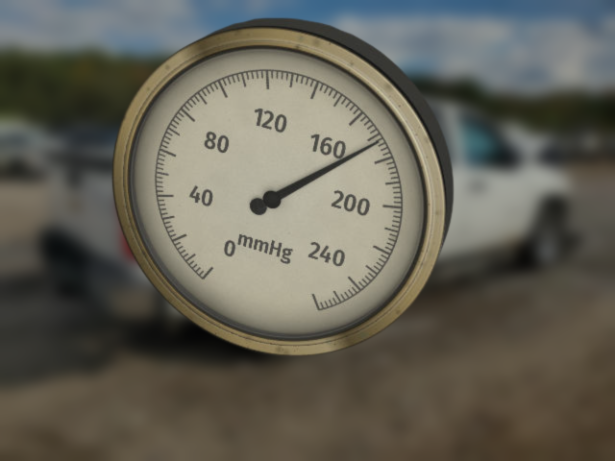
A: 172 mmHg
